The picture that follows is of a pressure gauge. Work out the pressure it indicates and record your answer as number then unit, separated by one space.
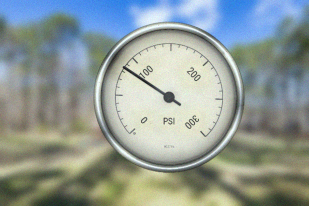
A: 85 psi
